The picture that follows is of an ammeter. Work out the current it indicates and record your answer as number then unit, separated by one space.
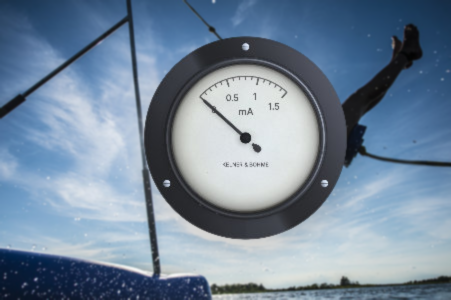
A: 0 mA
